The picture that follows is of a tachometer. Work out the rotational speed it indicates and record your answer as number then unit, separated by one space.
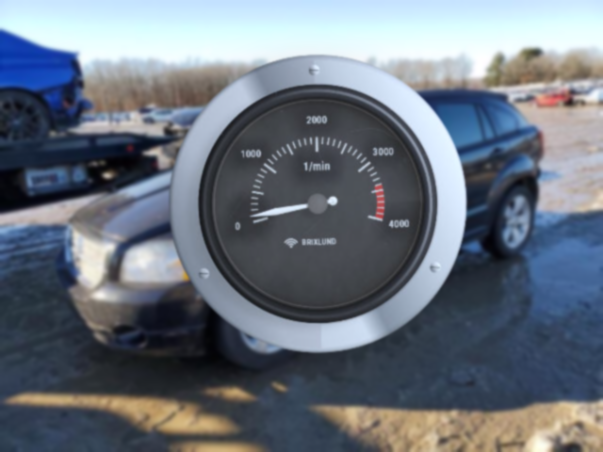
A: 100 rpm
